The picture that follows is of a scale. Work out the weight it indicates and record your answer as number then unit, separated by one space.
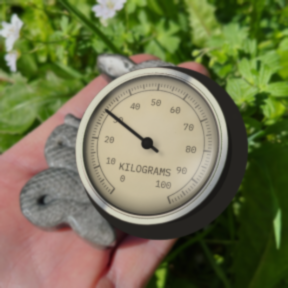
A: 30 kg
